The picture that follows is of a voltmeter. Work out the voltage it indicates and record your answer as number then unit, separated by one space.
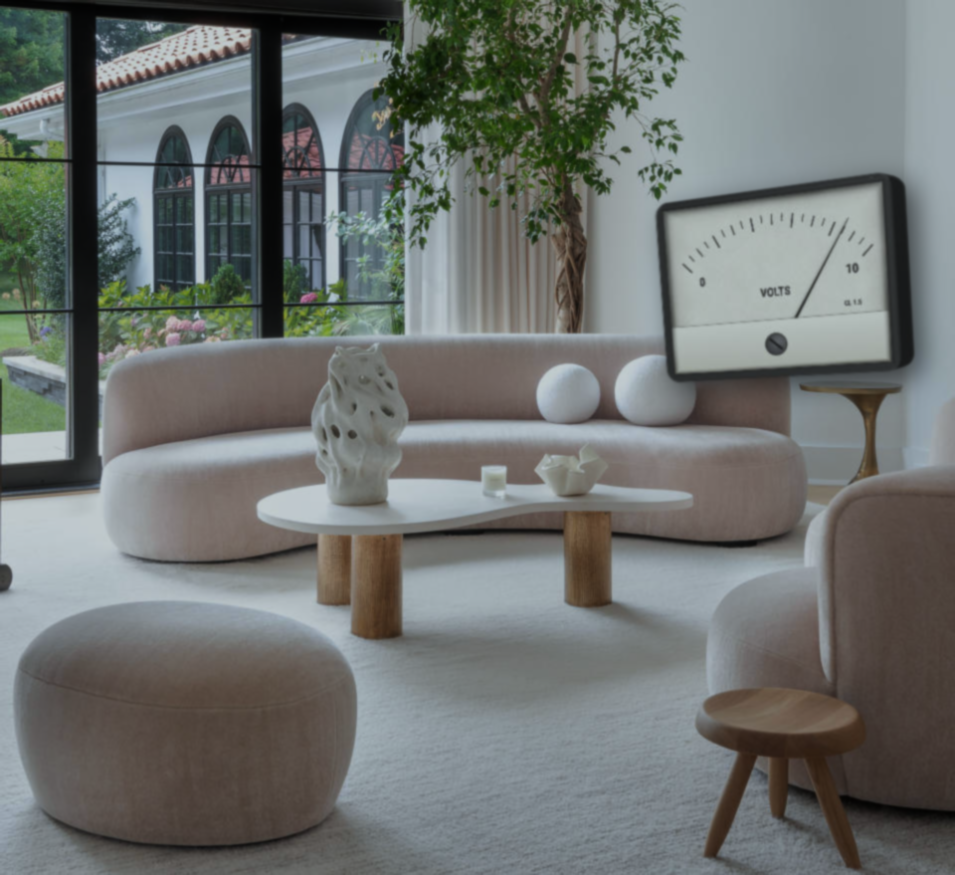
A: 8.5 V
